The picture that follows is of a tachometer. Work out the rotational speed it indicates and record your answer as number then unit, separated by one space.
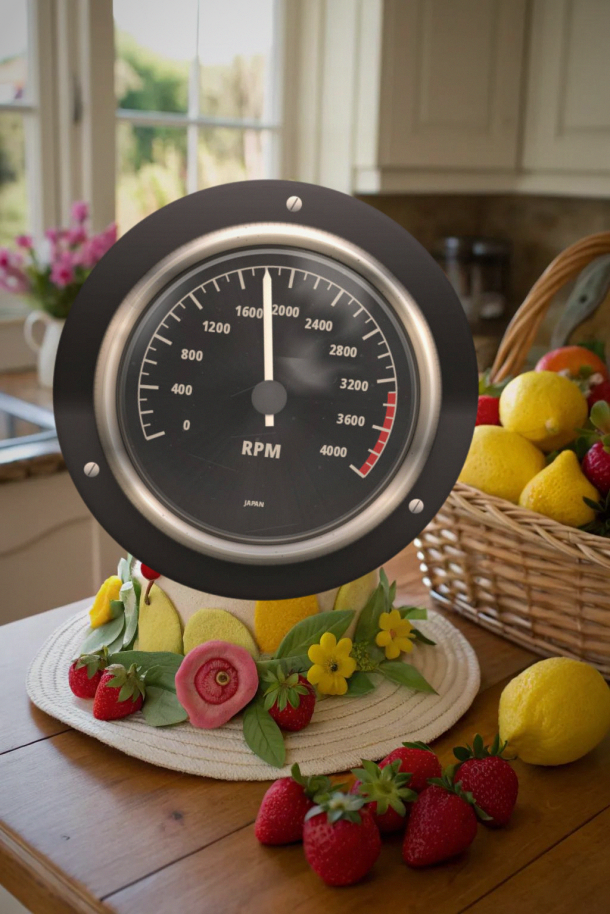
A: 1800 rpm
